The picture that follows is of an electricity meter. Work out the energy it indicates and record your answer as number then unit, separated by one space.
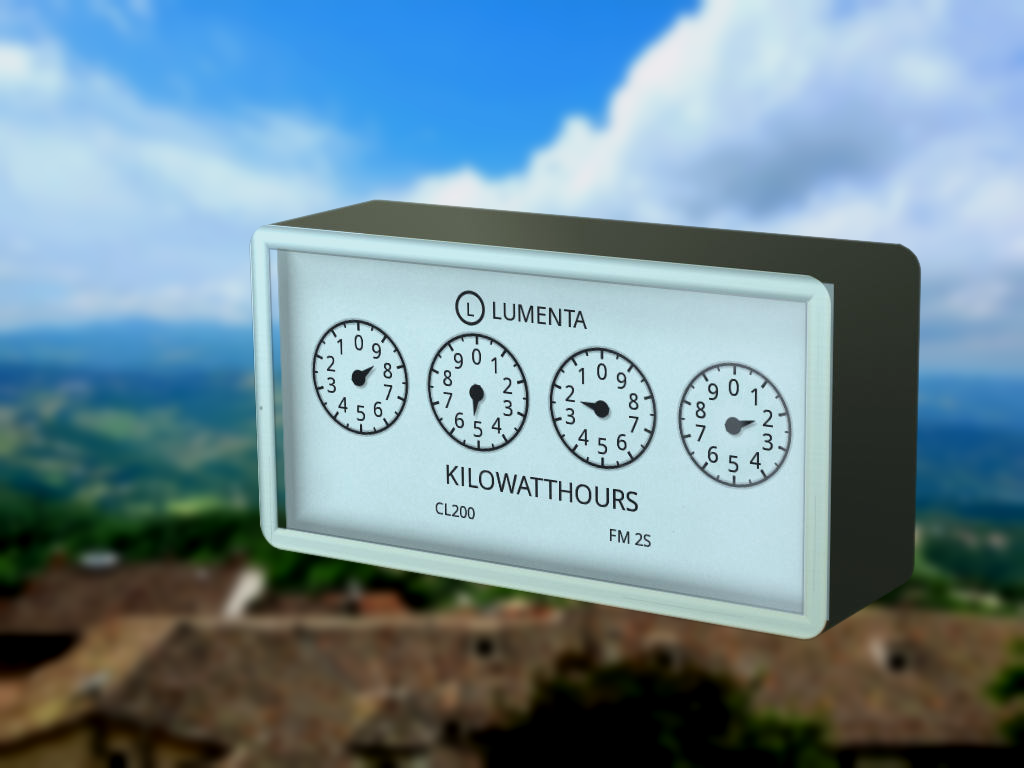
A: 8522 kWh
